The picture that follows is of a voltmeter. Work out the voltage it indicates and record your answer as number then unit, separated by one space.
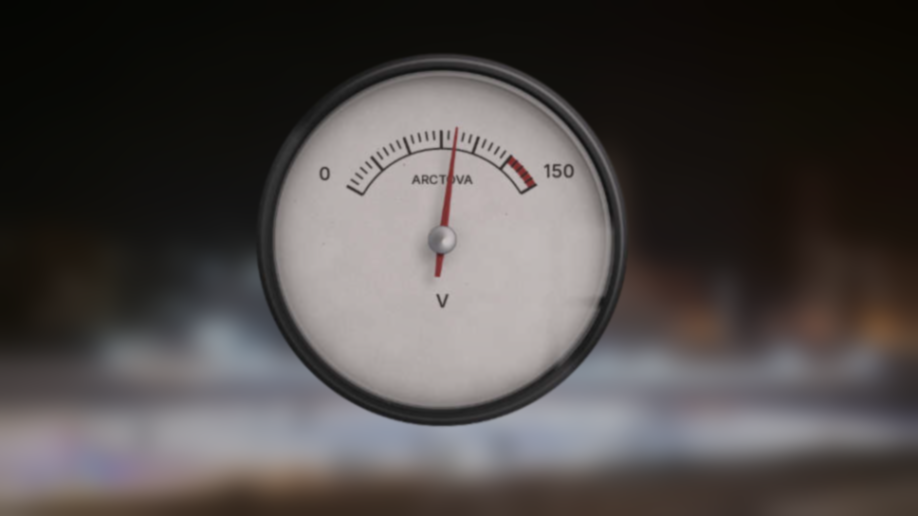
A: 85 V
